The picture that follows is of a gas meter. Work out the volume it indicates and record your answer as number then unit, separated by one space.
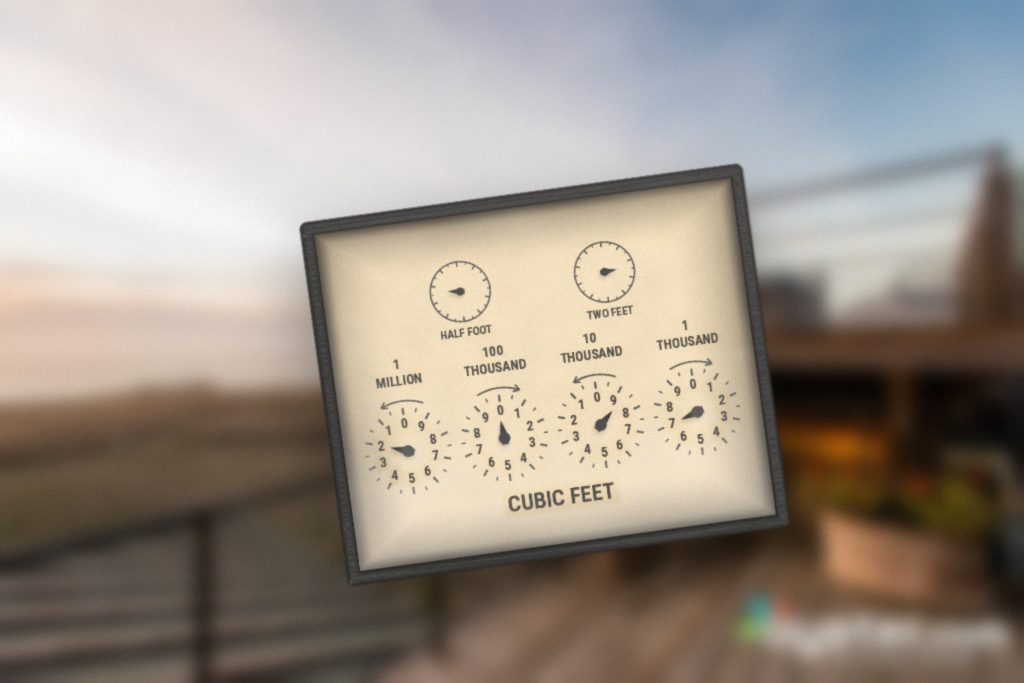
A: 198700 ft³
